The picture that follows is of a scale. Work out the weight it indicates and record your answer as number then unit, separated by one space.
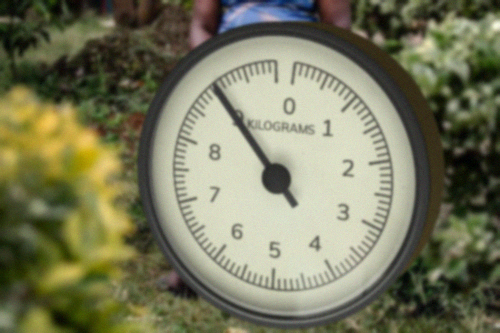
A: 9 kg
